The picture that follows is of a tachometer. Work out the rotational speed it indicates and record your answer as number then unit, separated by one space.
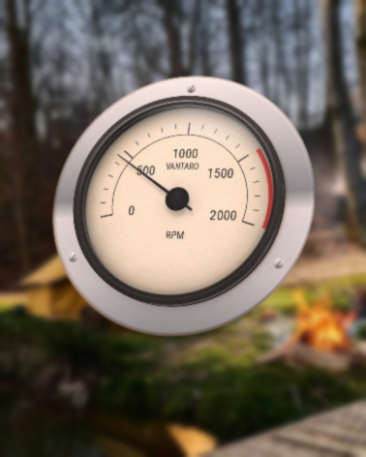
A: 450 rpm
